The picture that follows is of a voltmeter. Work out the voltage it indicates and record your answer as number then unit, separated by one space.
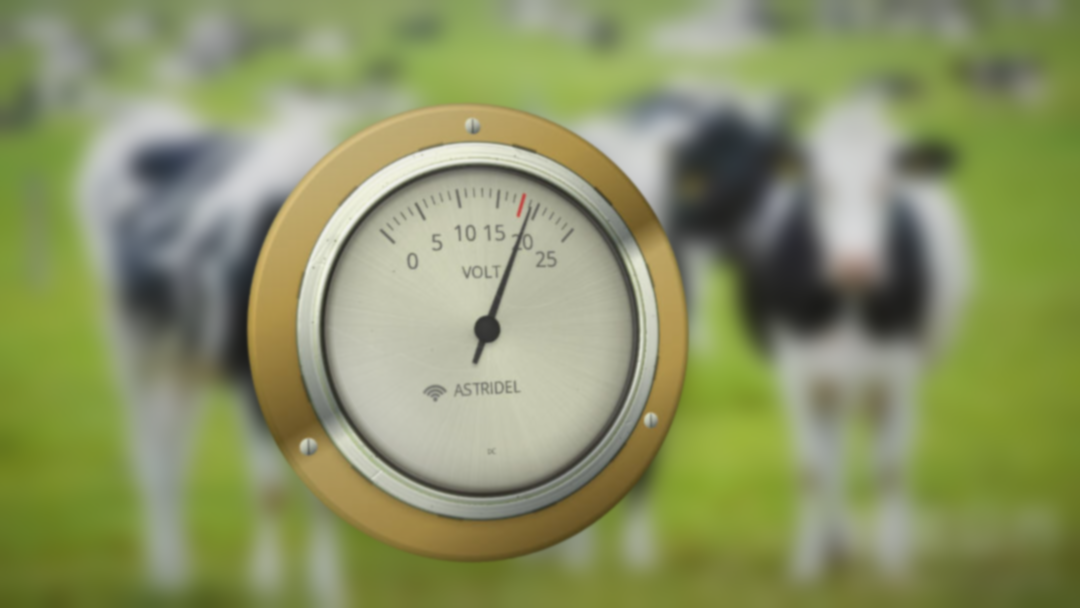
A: 19 V
